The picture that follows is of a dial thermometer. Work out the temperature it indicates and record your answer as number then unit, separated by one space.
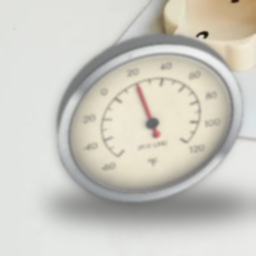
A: 20 °F
